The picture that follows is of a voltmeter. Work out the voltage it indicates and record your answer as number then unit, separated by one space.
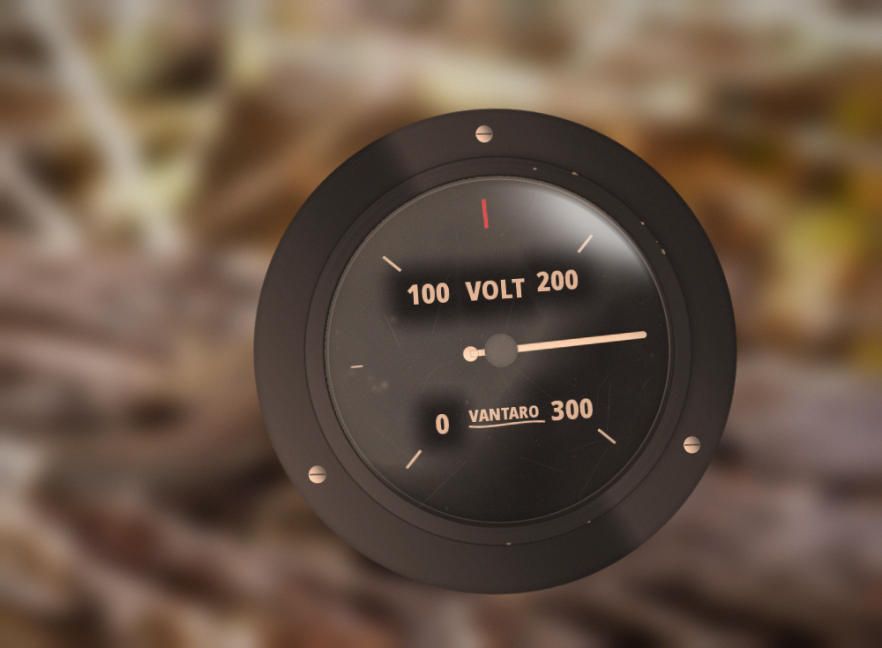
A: 250 V
